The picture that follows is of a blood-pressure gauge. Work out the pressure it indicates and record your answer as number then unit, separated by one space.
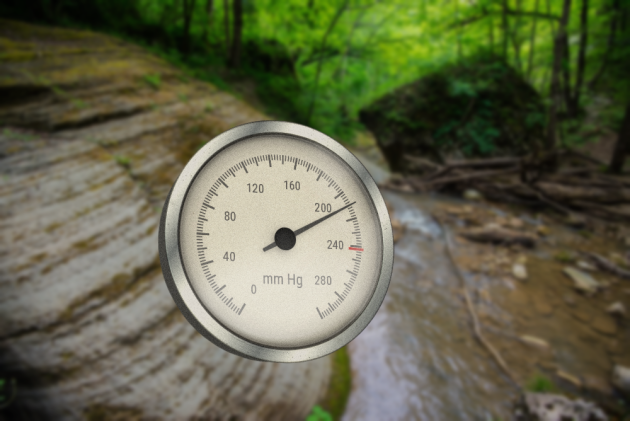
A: 210 mmHg
